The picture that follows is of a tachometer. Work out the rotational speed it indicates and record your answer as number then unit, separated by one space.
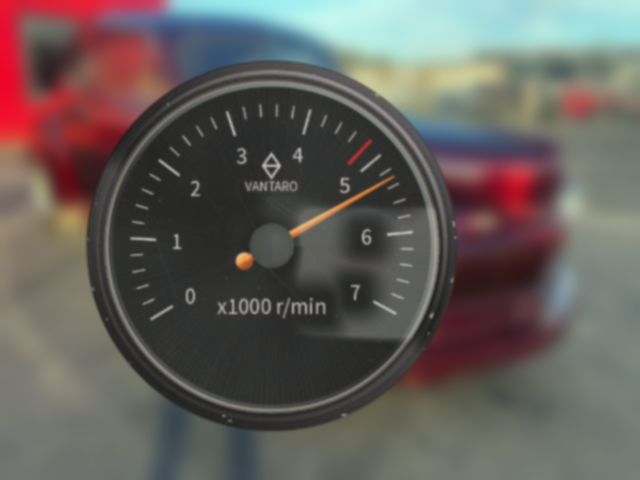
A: 5300 rpm
